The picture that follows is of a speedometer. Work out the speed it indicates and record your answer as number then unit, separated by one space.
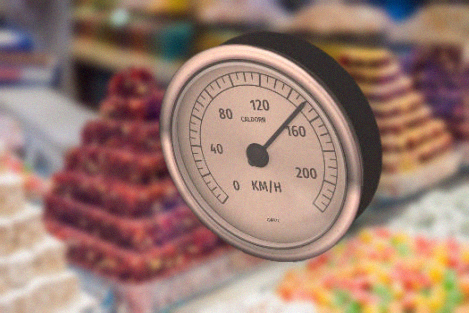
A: 150 km/h
